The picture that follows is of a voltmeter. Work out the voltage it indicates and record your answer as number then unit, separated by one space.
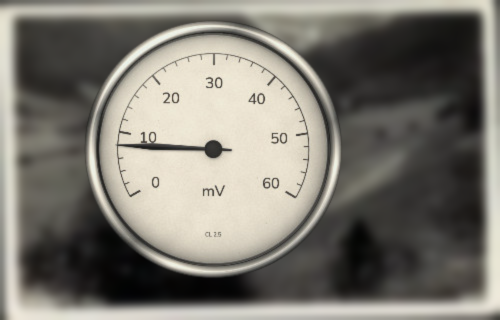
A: 8 mV
